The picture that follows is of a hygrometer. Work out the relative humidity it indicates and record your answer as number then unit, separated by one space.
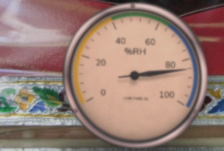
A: 84 %
